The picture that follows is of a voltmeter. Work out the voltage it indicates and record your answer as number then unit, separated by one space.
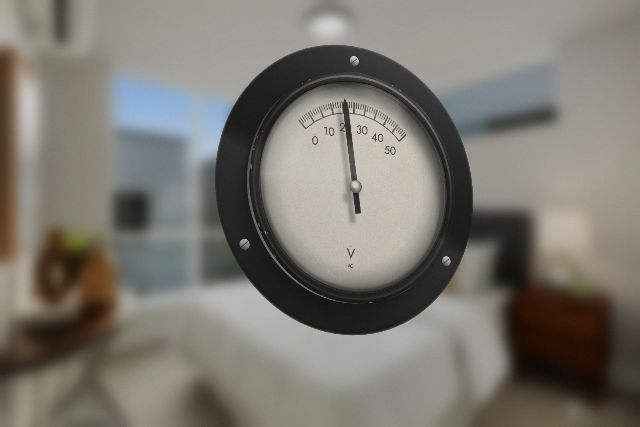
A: 20 V
